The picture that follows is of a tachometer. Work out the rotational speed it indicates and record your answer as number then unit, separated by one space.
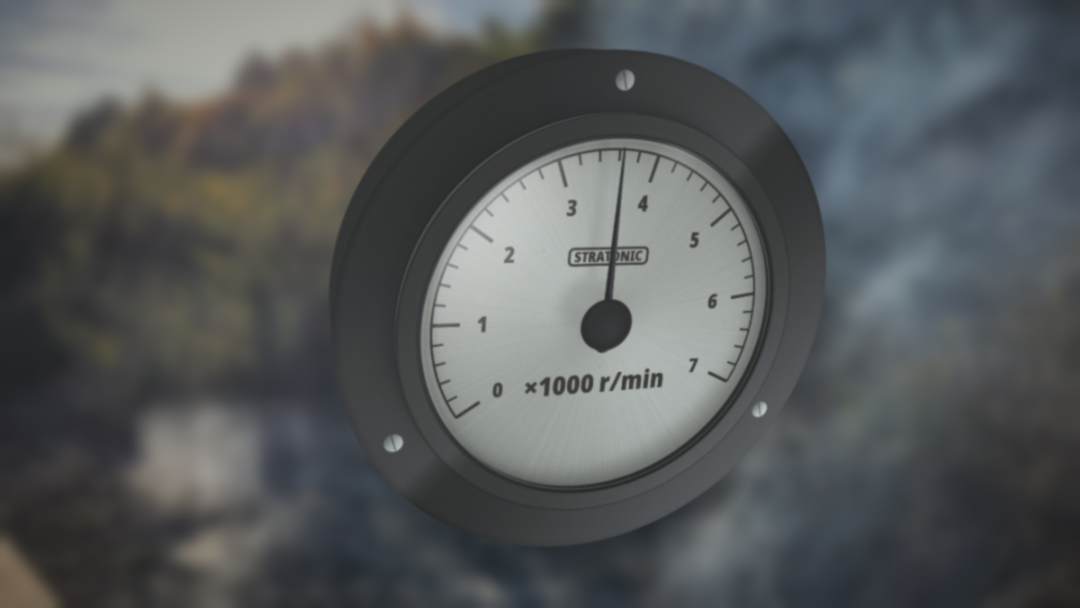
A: 3600 rpm
